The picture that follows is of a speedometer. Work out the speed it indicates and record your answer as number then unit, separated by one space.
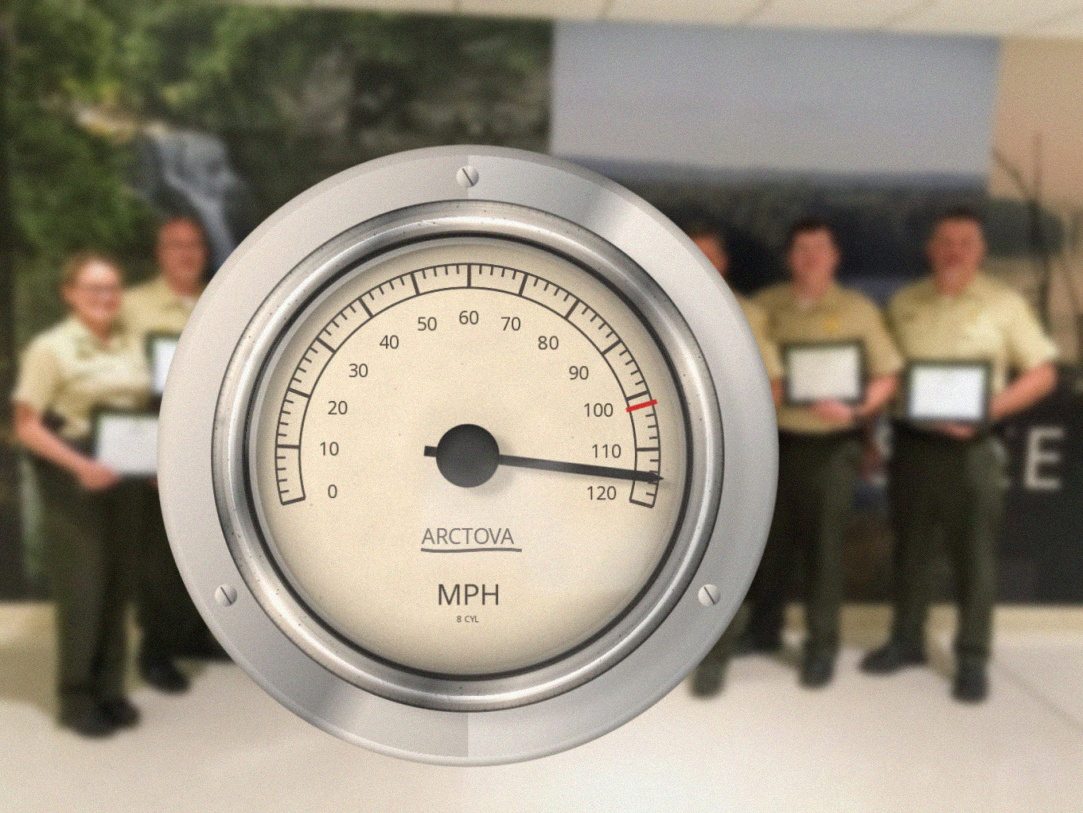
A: 115 mph
